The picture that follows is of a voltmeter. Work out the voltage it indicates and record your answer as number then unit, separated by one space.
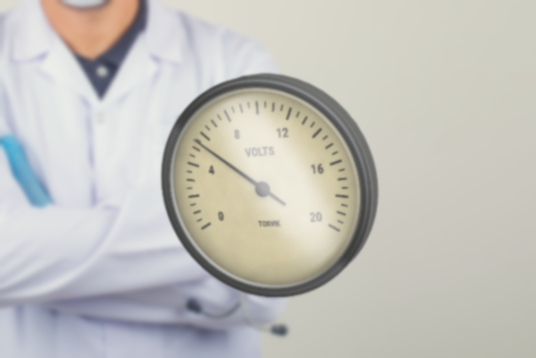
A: 5.5 V
